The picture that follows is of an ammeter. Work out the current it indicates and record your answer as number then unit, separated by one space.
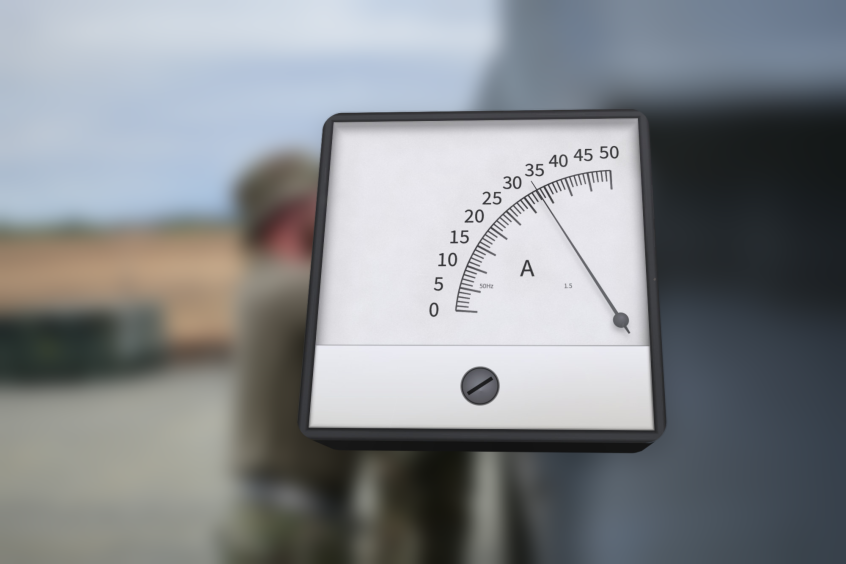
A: 33 A
